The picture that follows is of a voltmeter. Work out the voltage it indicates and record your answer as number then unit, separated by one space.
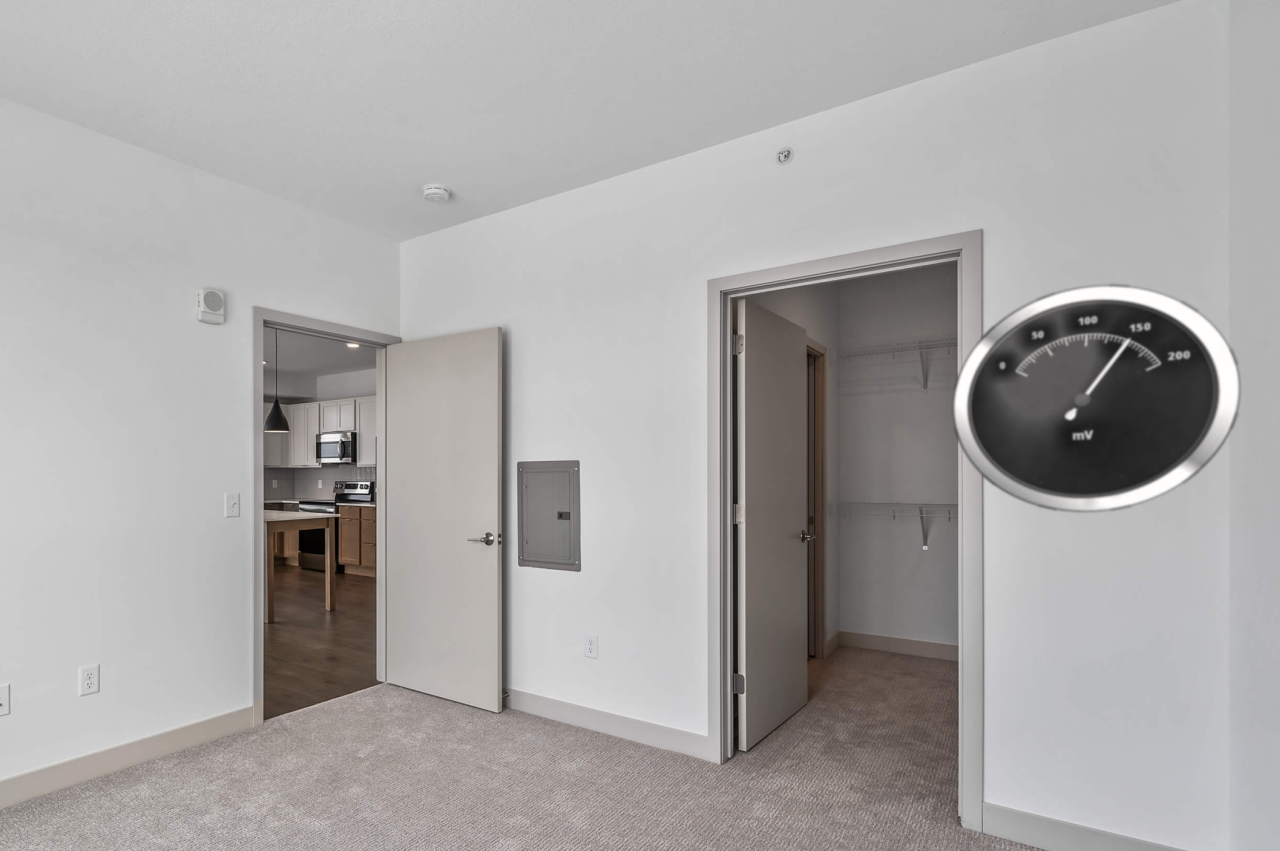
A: 150 mV
